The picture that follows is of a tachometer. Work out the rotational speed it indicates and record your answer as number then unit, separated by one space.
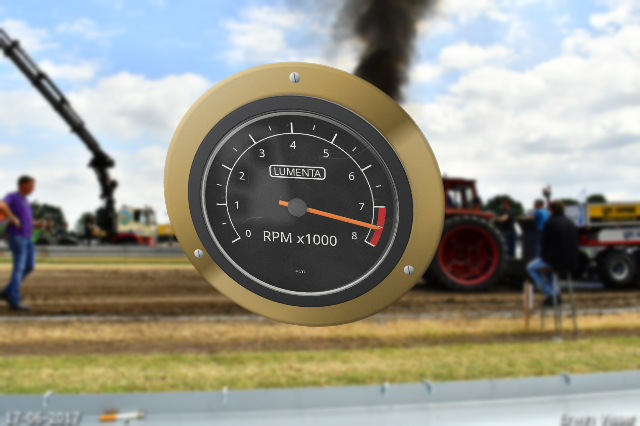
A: 7500 rpm
